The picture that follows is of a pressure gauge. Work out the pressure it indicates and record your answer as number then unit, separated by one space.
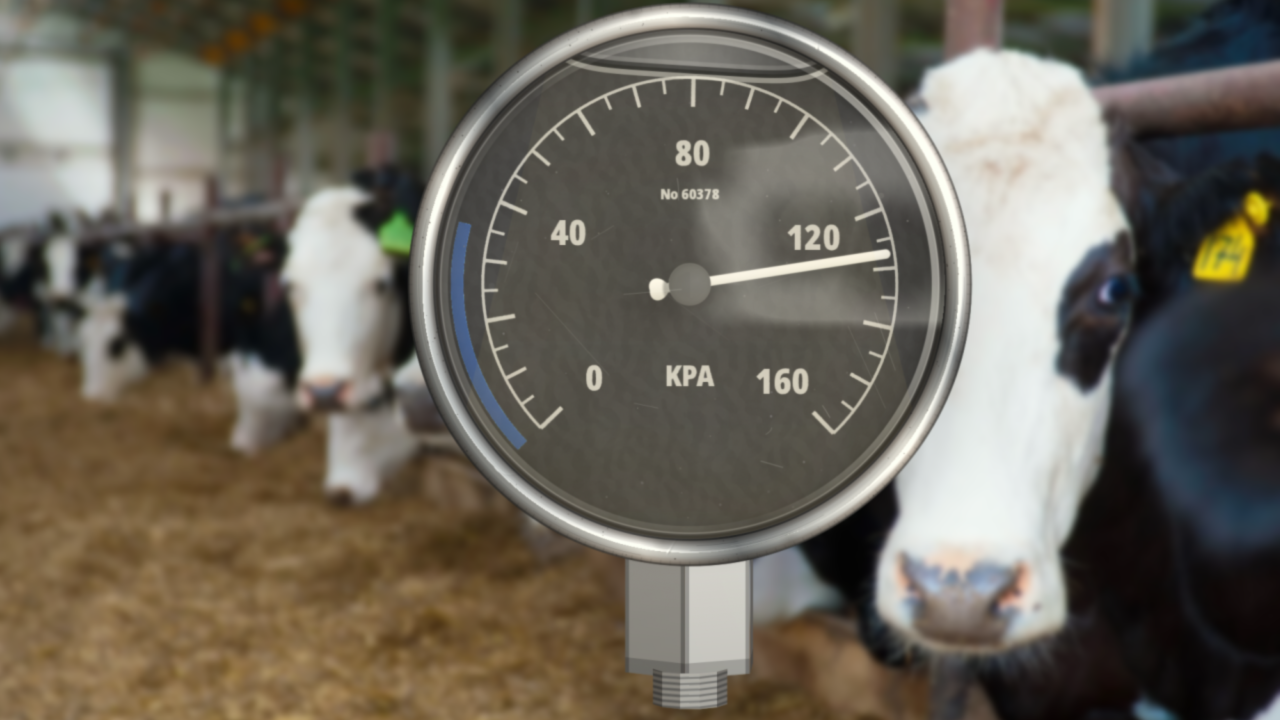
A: 127.5 kPa
